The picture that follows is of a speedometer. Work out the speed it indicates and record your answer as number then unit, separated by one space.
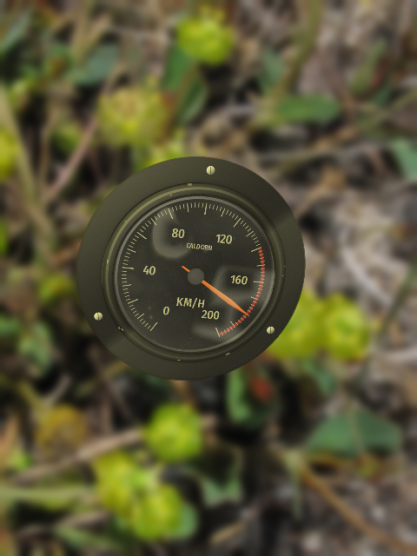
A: 180 km/h
